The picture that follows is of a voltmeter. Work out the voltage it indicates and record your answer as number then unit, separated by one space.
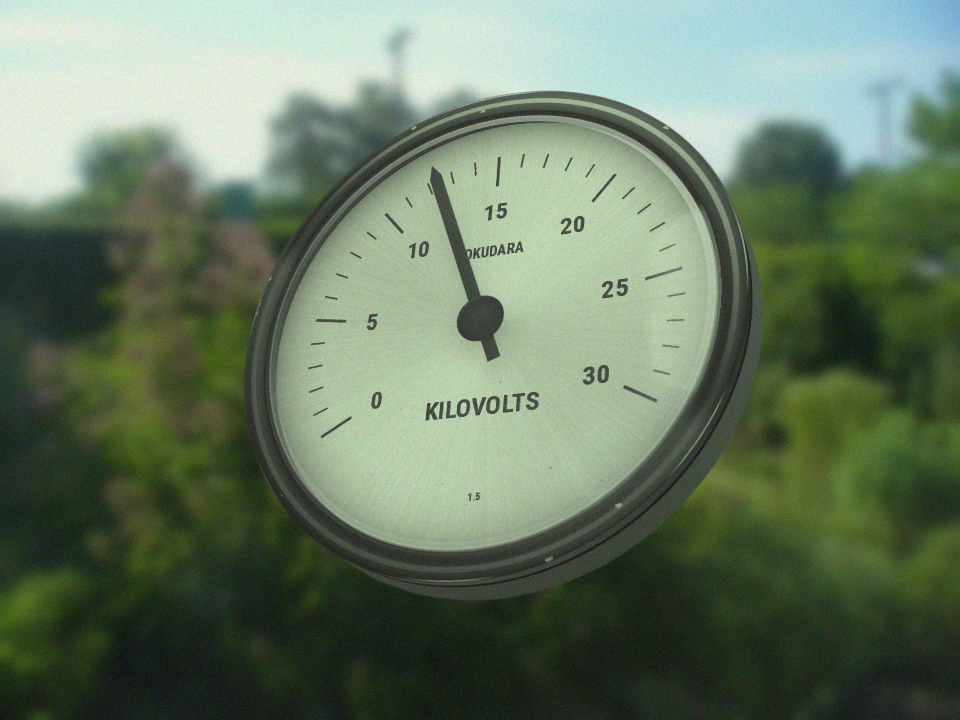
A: 12.5 kV
